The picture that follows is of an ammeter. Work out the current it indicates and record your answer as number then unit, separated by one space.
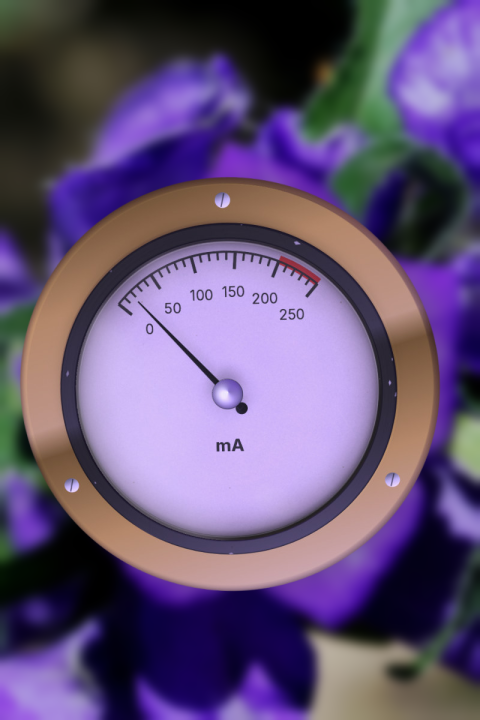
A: 20 mA
